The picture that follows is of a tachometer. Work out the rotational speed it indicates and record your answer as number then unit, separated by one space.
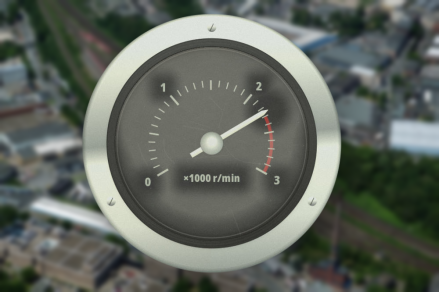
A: 2250 rpm
